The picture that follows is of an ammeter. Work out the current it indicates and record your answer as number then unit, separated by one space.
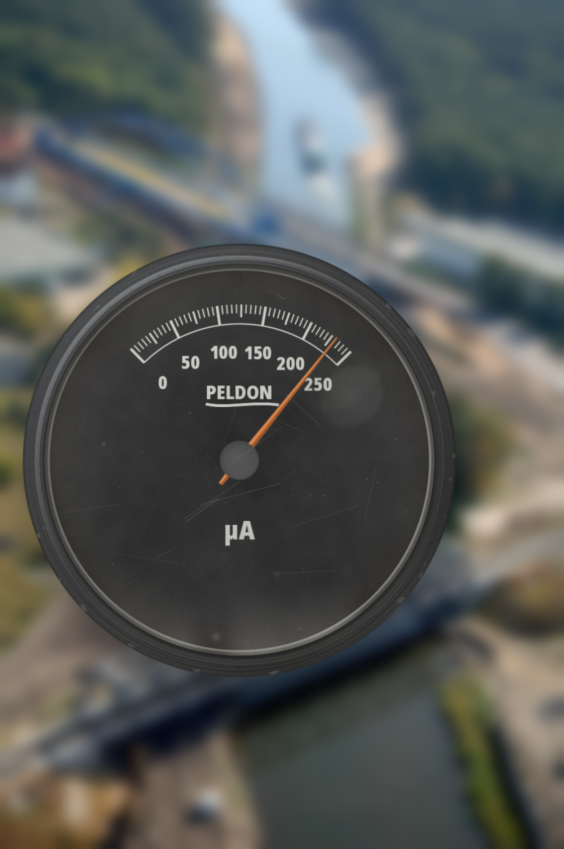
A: 230 µA
